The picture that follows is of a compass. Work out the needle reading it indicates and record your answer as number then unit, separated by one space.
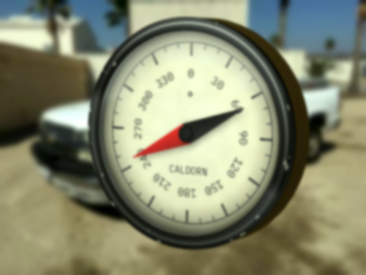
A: 245 °
